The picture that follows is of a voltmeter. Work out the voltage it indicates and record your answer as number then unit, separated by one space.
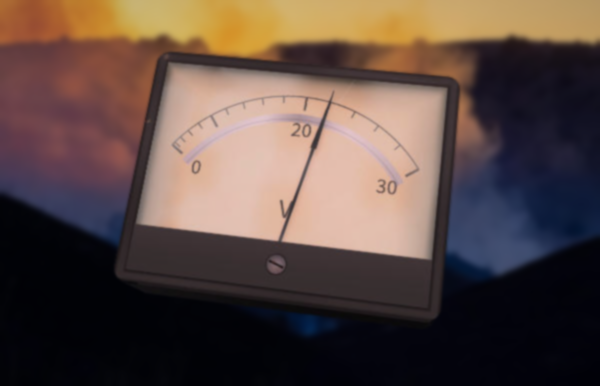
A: 22 V
